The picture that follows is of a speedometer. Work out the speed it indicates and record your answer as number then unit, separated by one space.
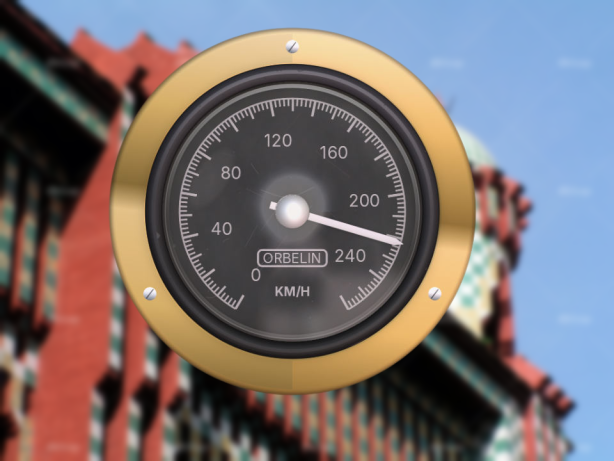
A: 222 km/h
